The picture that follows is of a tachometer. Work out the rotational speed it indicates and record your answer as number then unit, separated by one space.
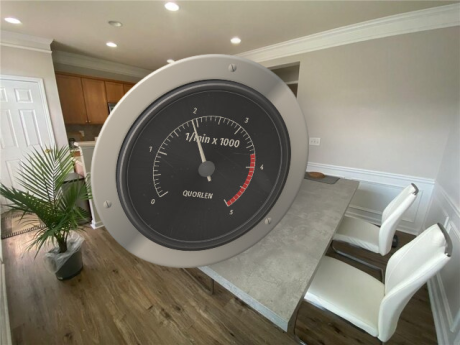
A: 1900 rpm
